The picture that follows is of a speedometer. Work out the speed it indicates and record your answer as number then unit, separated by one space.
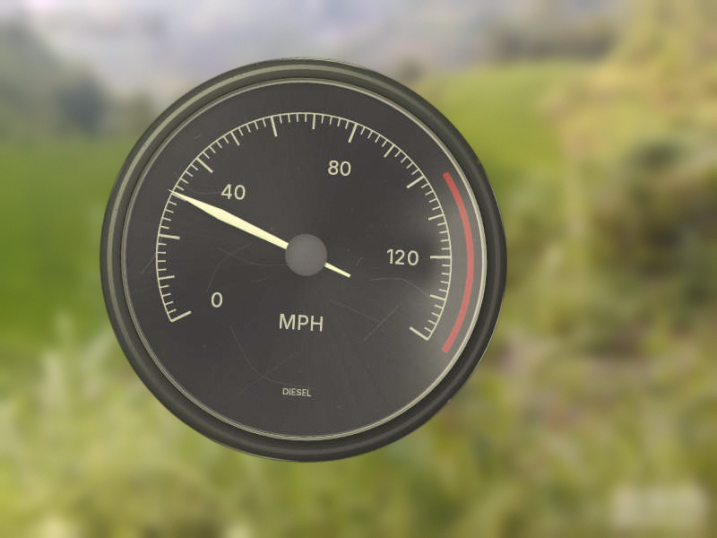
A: 30 mph
